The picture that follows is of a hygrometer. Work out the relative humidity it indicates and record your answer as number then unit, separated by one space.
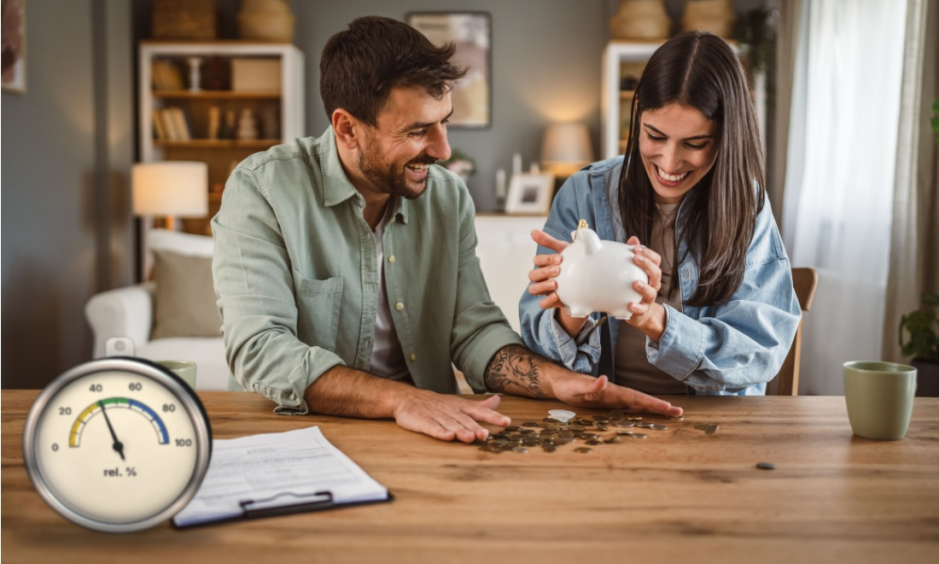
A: 40 %
